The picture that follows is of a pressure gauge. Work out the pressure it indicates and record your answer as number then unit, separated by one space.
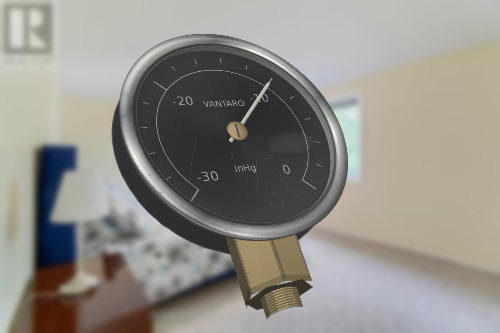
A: -10 inHg
